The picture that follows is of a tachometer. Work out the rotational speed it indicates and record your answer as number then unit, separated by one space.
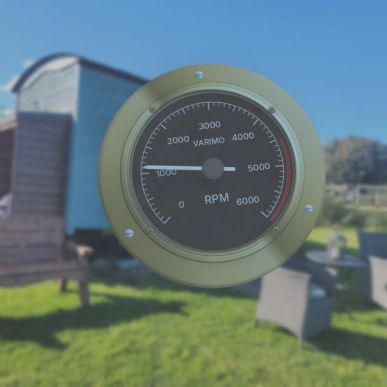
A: 1100 rpm
